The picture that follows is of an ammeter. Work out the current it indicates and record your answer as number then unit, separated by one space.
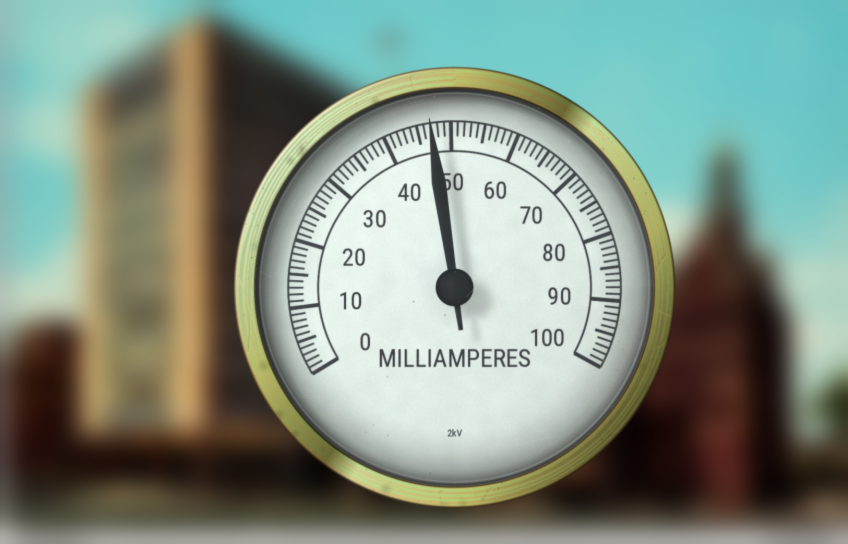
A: 47 mA
